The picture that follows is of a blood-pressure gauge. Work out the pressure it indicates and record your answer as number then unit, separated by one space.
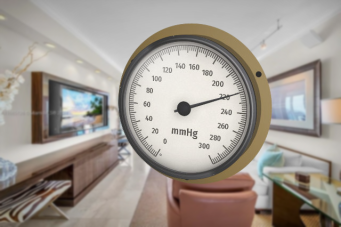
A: 220 mmHg
